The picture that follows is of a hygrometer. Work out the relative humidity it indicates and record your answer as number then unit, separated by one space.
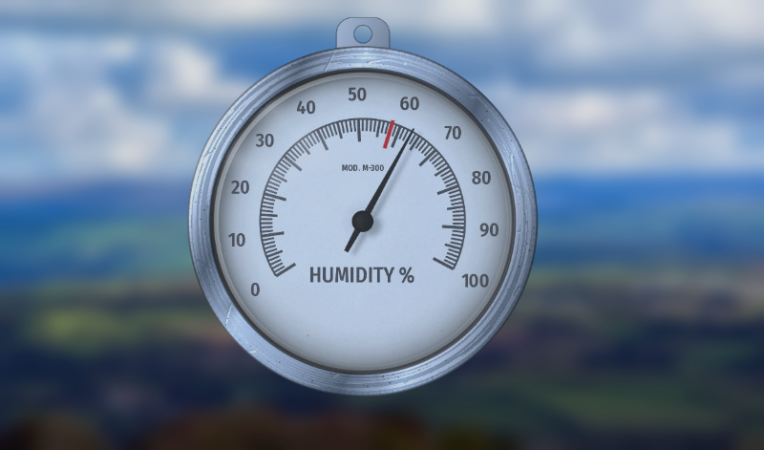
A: 63 %
